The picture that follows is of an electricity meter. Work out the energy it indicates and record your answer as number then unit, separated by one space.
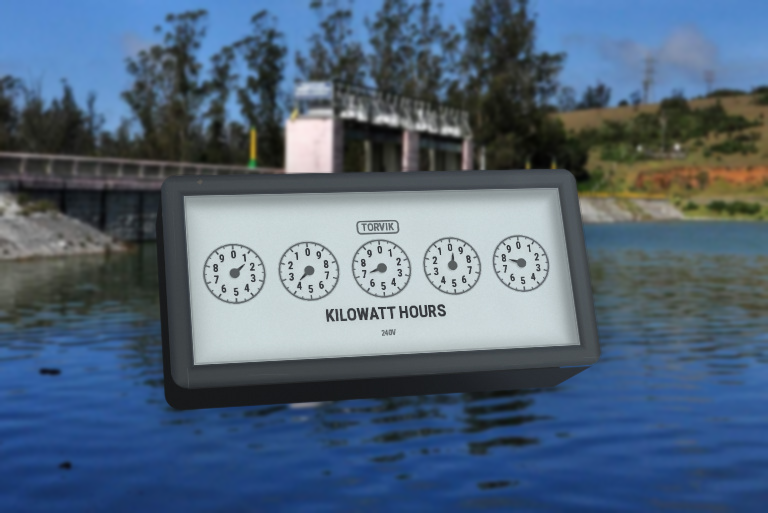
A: 13698 kWh
